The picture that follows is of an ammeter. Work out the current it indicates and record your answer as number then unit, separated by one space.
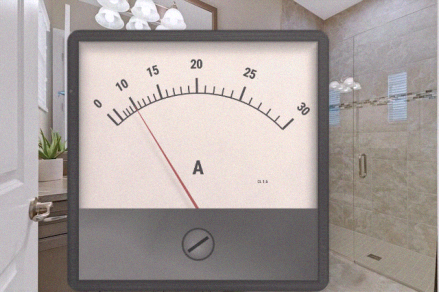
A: 10 A
